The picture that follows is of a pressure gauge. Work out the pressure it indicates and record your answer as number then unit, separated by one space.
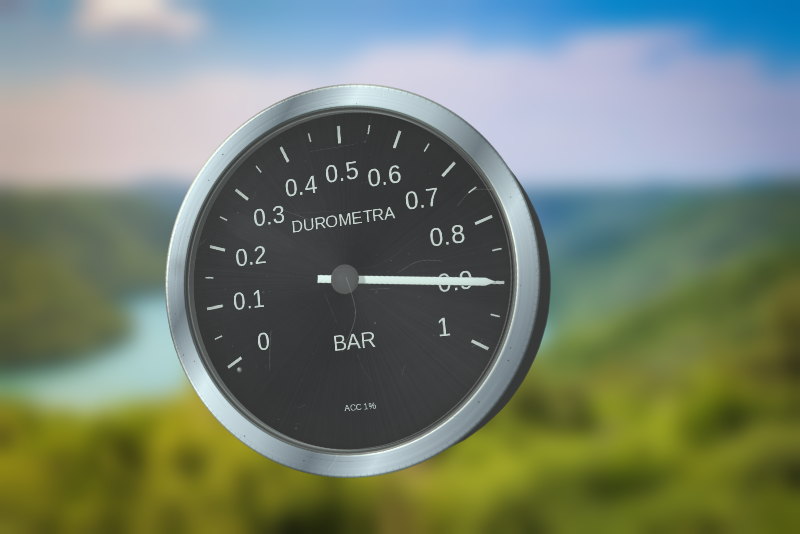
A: 0.9 bar
